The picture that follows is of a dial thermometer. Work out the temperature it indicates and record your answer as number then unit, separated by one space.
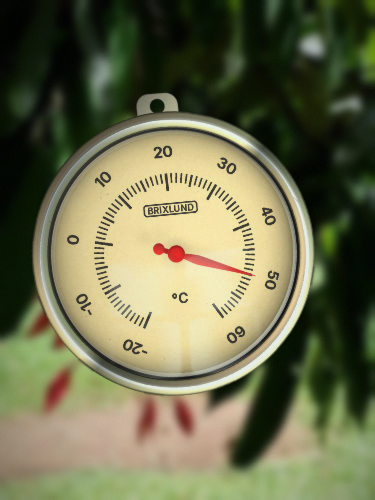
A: 50 °C
